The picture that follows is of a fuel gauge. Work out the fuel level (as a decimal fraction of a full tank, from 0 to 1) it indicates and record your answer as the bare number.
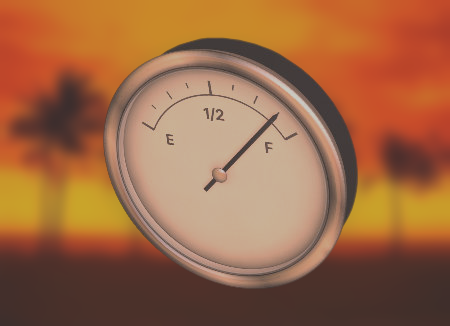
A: 0.875
